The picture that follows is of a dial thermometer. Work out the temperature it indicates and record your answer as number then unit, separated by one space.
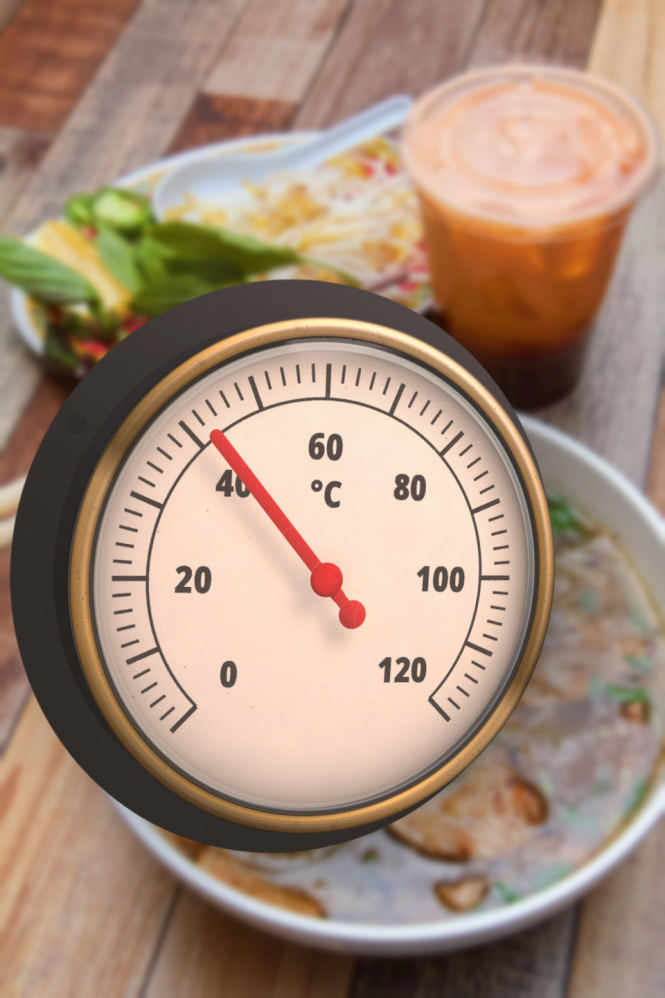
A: 42 °C
